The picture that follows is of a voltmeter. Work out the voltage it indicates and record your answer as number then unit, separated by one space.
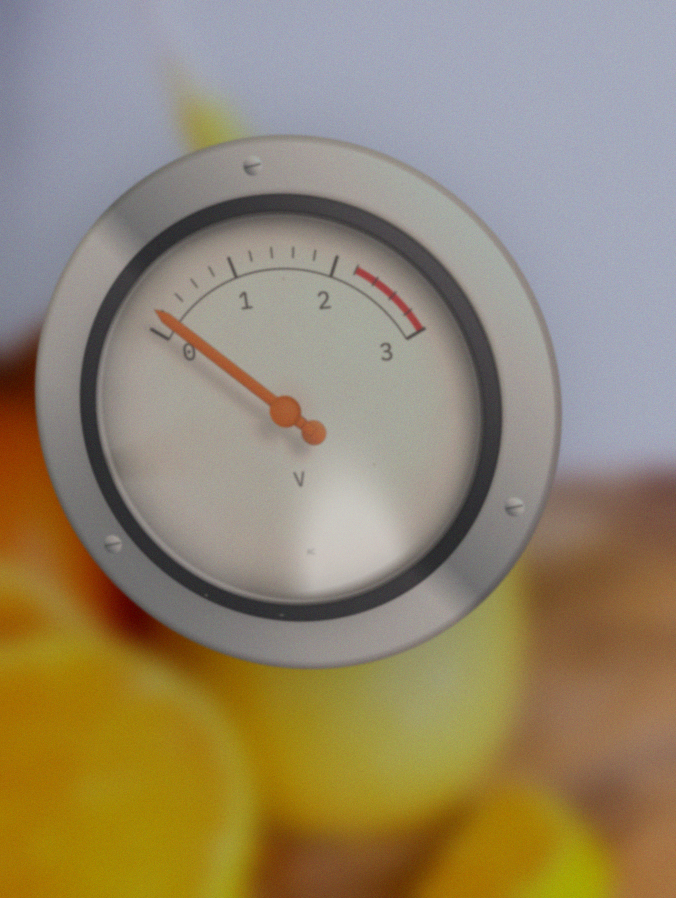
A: 0.2 V
